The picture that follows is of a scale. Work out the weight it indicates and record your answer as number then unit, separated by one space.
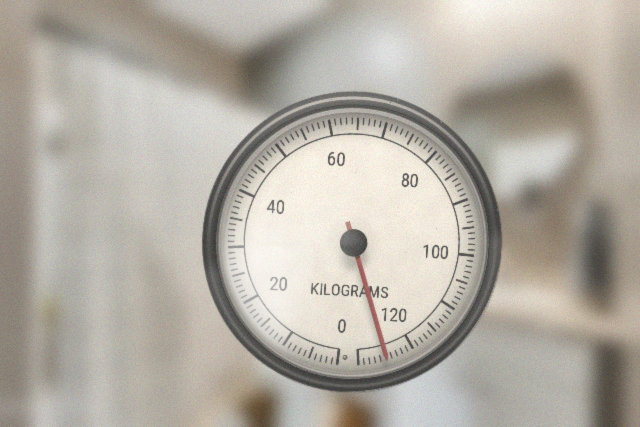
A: 125 kg
